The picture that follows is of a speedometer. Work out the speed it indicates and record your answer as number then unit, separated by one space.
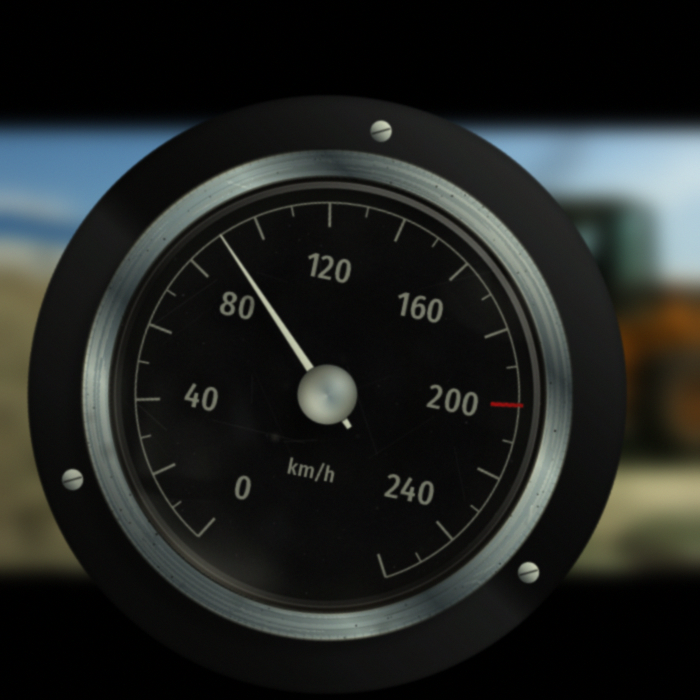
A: 90 km/h
